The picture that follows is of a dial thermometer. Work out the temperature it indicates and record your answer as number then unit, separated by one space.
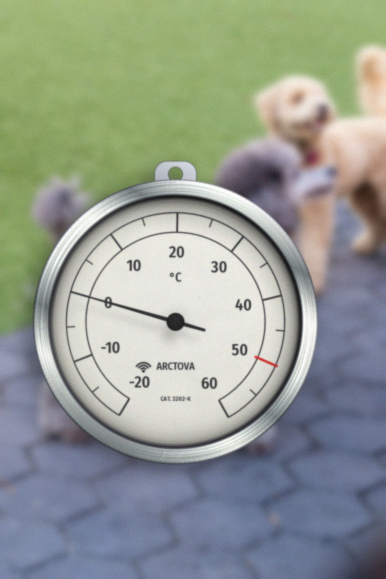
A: 0 °C
